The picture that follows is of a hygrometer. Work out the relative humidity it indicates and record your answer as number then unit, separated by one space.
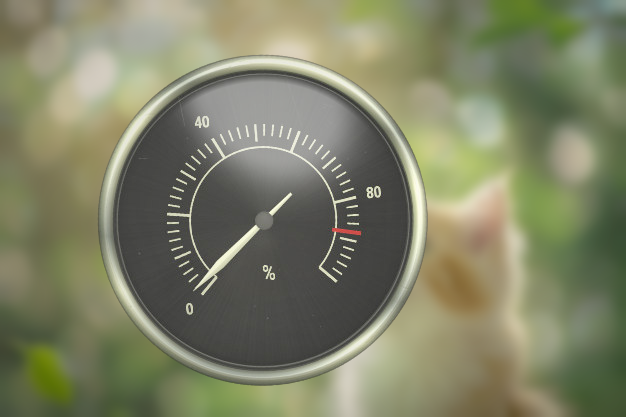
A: 2 %
